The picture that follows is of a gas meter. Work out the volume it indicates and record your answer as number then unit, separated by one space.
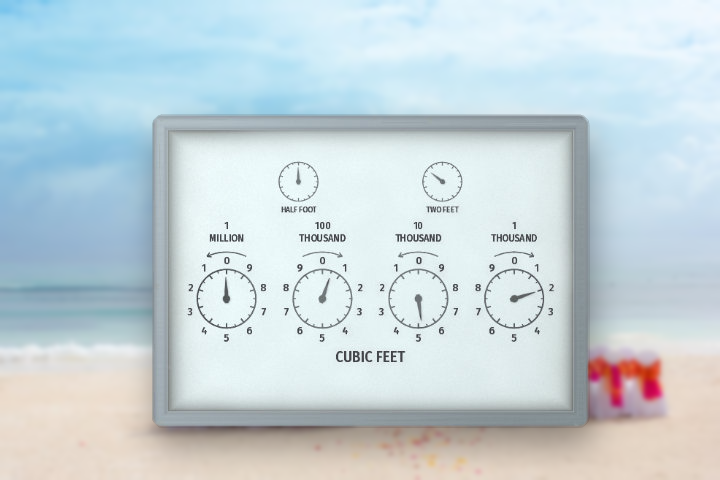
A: 5200 ft³
